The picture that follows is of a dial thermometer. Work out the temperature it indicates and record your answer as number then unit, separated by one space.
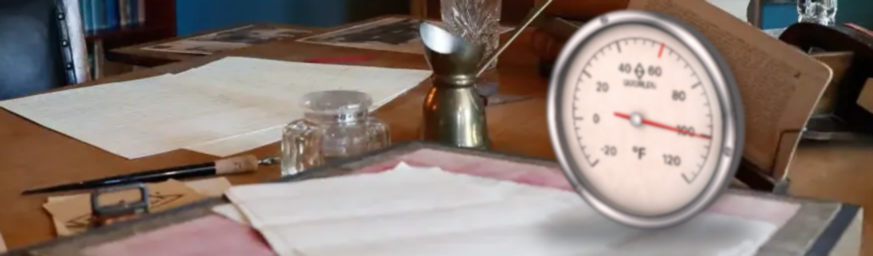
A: 100 °F
